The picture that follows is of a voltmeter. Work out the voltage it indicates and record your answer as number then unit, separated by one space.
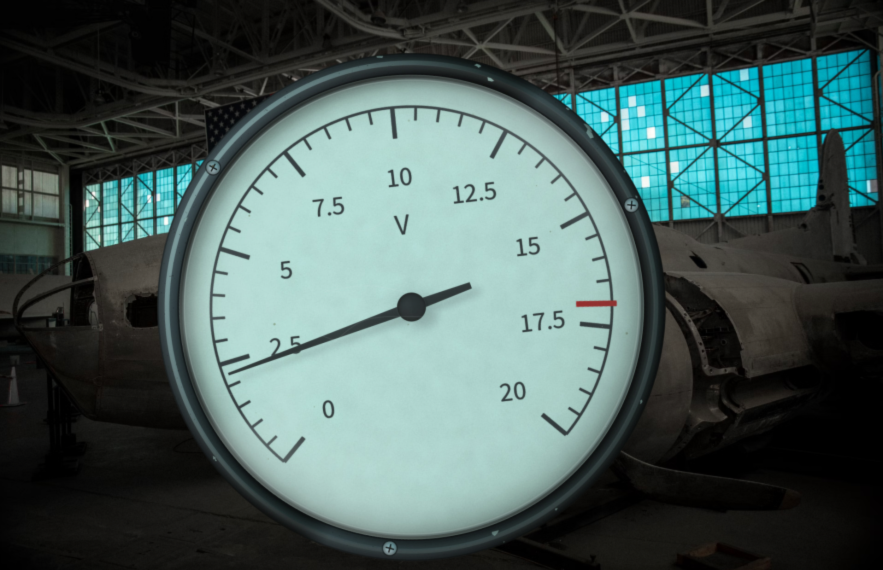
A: 2.25 V
